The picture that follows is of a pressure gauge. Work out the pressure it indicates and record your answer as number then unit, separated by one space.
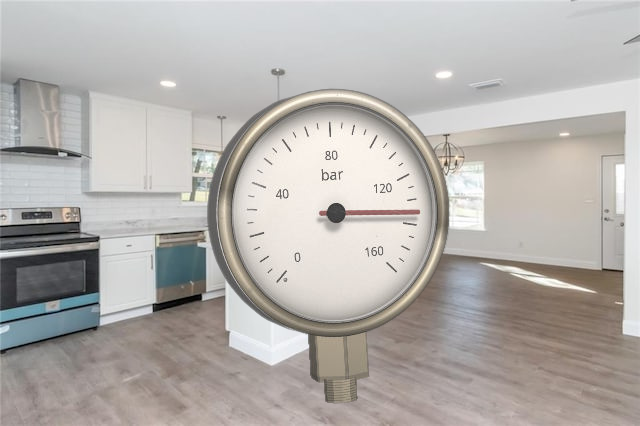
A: 135 bar
